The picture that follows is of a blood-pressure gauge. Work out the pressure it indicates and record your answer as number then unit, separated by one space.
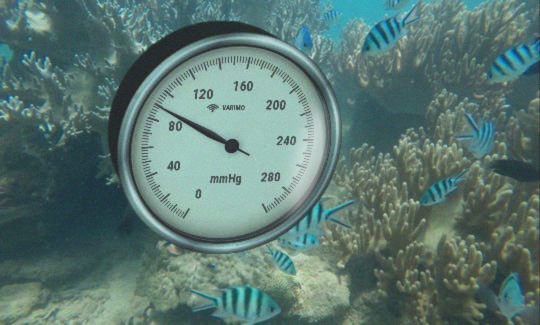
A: 90 mmHg
